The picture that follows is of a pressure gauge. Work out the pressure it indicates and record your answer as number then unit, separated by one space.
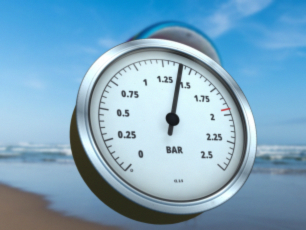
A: 1.4 bar
